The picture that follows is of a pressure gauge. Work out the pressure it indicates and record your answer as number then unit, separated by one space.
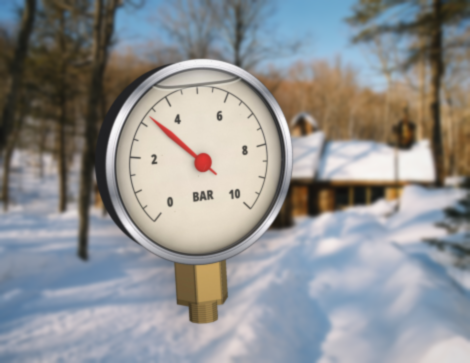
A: 3.25 bar
